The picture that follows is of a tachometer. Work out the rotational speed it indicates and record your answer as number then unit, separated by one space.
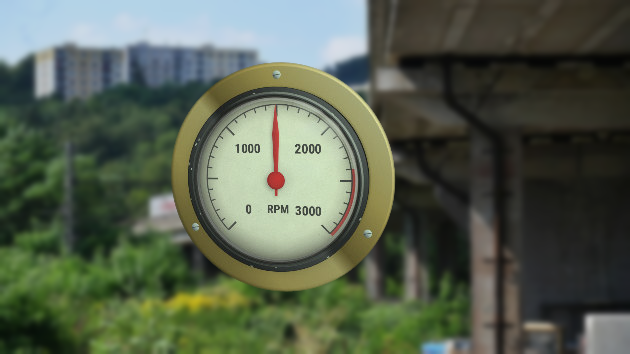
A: 1500 rpm
